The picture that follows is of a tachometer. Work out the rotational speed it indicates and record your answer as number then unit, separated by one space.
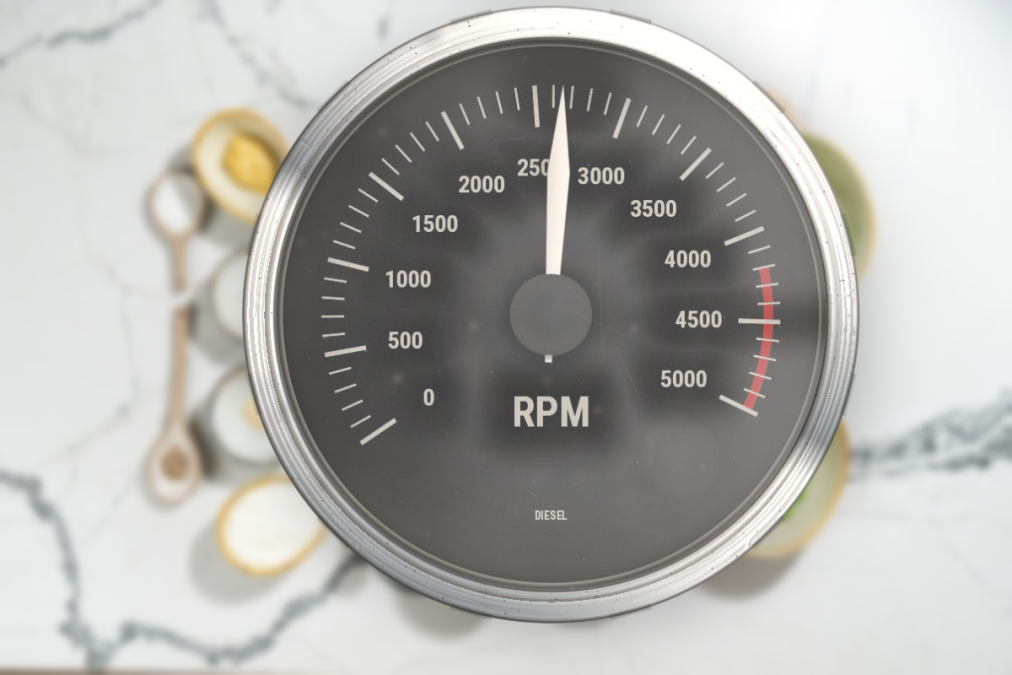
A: 2650 rpm
